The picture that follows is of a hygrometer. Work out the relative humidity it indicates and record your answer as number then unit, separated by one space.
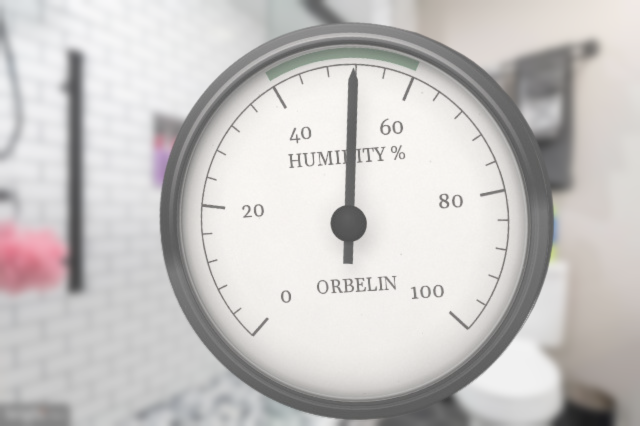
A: 52 %
